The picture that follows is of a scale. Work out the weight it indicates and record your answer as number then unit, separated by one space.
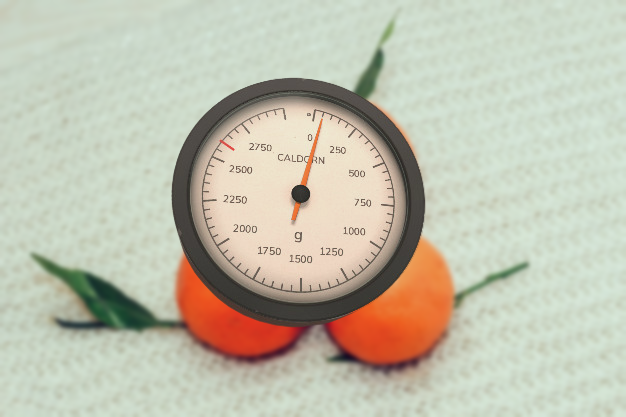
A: 50 g
